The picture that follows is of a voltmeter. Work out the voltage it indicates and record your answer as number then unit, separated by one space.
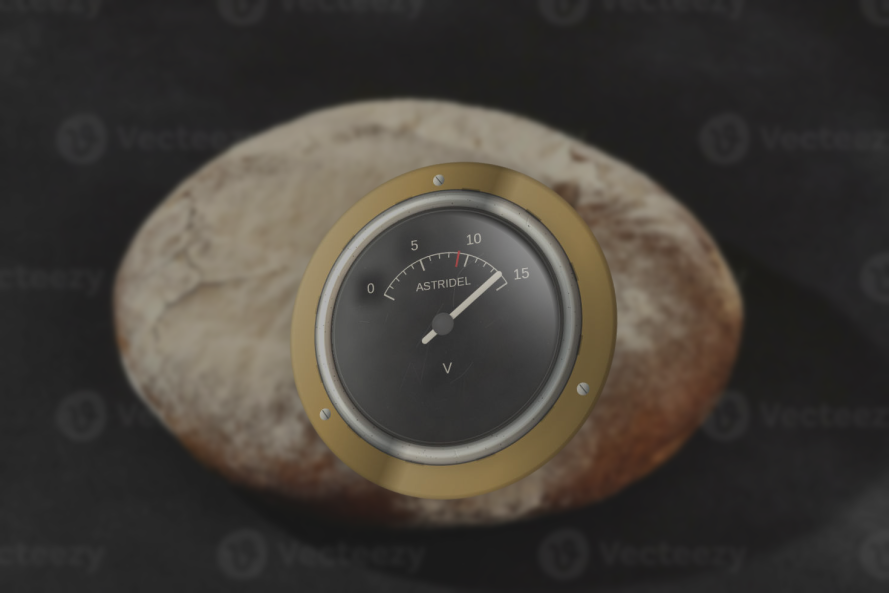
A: 14 V
